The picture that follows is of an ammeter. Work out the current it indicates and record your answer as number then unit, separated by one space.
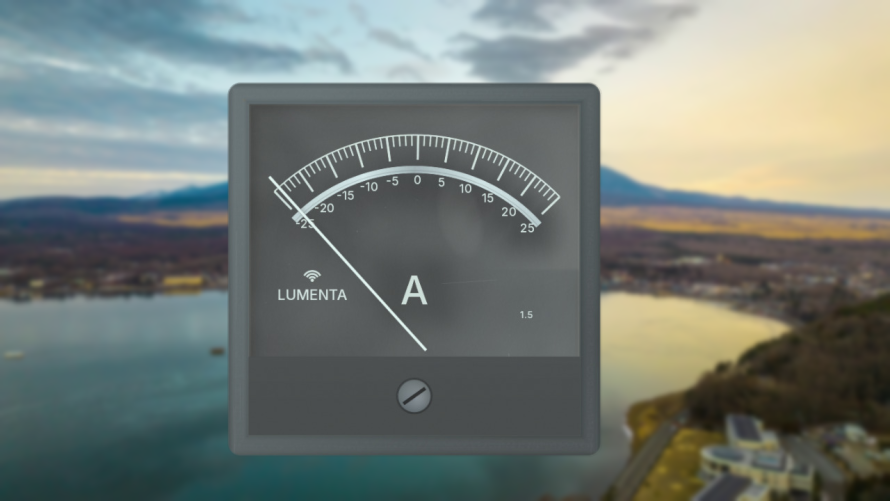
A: -24 A
